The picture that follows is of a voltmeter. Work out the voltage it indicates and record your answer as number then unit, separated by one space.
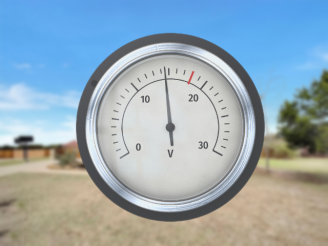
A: 14.5 V
